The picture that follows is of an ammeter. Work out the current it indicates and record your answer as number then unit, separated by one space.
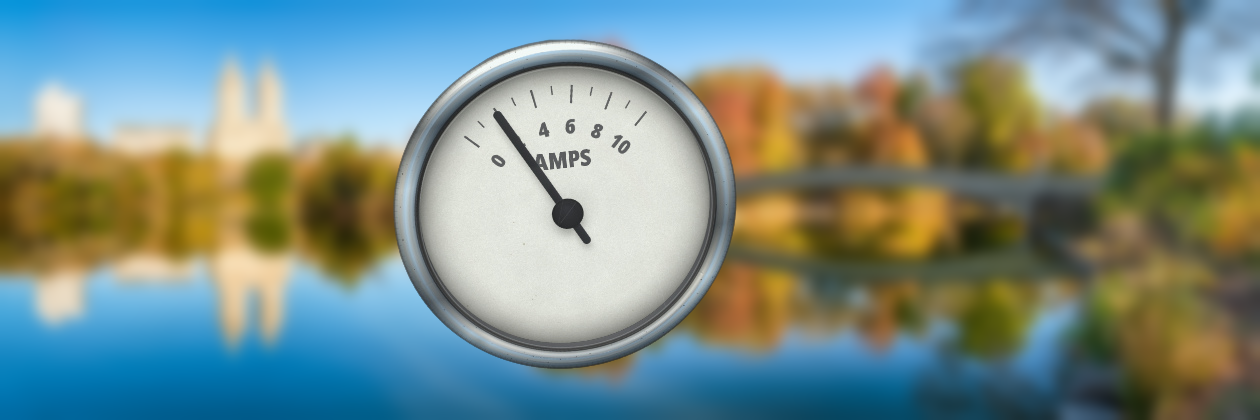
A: 2 A
